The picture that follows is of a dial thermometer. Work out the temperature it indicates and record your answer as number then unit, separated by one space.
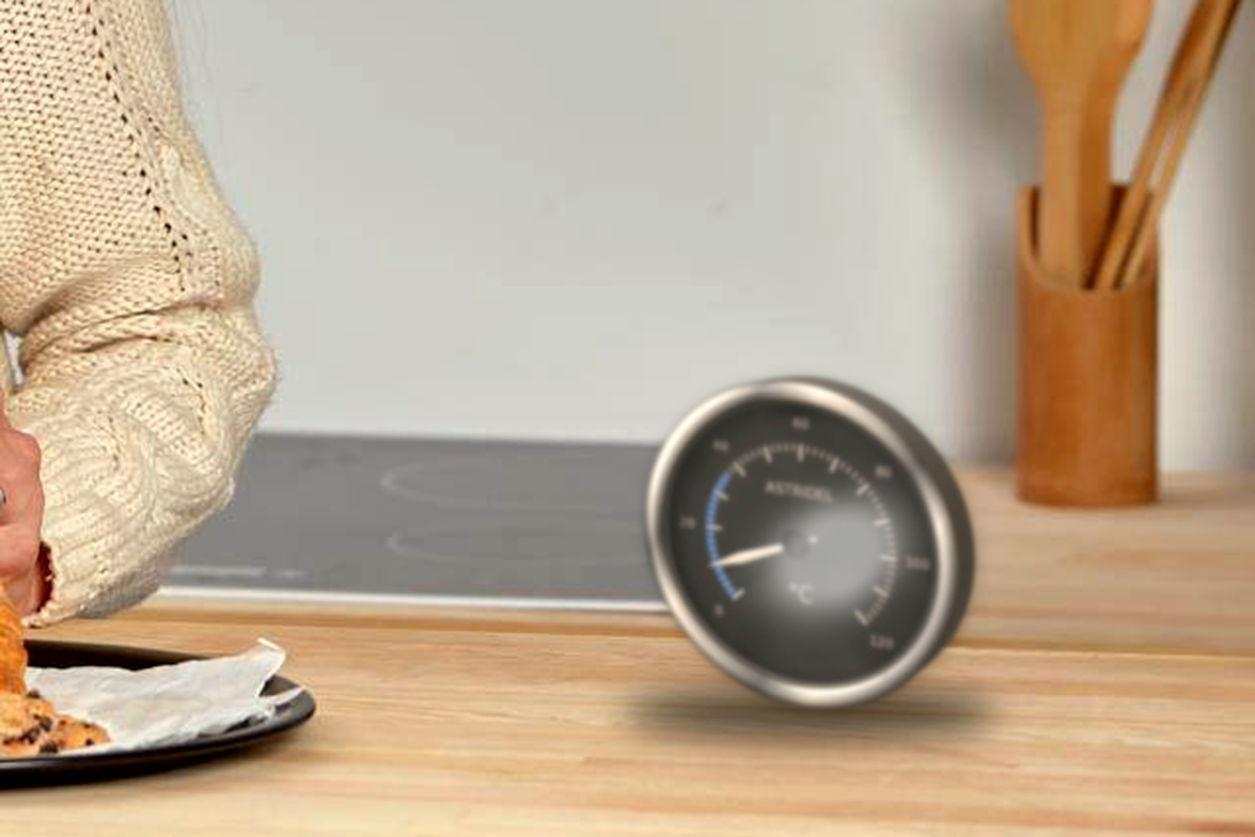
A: 10 °C
